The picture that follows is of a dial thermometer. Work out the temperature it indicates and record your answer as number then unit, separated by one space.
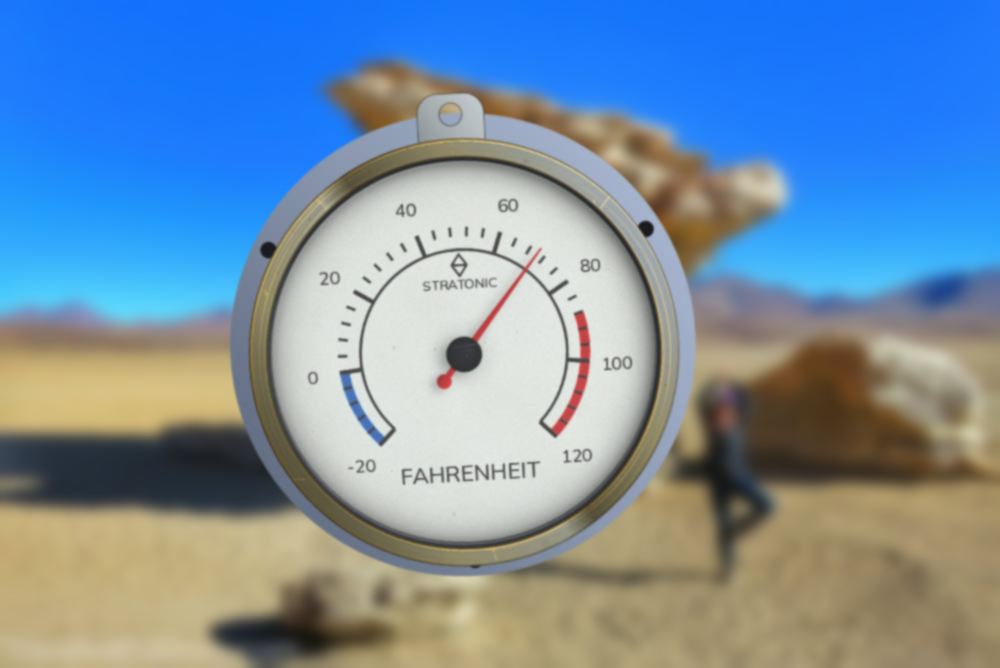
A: 70 °F
